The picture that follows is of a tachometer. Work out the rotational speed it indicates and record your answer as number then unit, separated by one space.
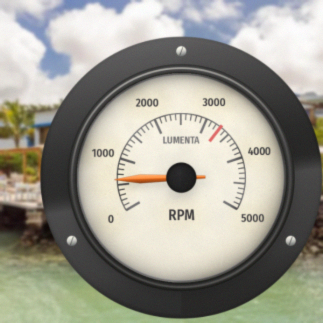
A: 600 rpm
